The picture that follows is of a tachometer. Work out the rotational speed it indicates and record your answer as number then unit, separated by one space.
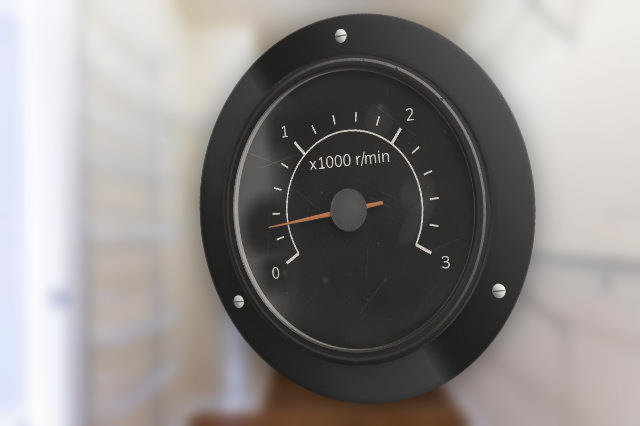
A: 300 rpm
